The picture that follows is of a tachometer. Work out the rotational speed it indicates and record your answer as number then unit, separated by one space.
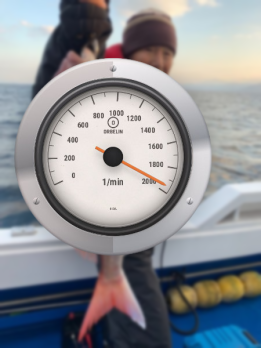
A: 1950 rpm
